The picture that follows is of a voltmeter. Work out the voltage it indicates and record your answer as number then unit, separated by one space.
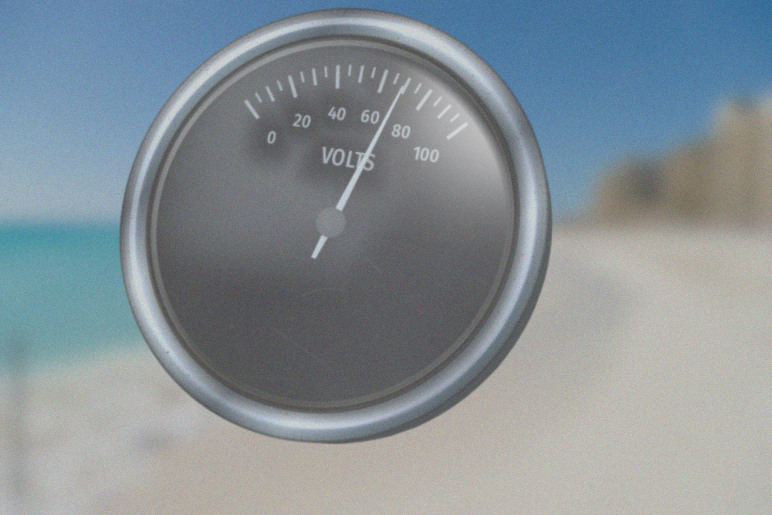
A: 70 V
